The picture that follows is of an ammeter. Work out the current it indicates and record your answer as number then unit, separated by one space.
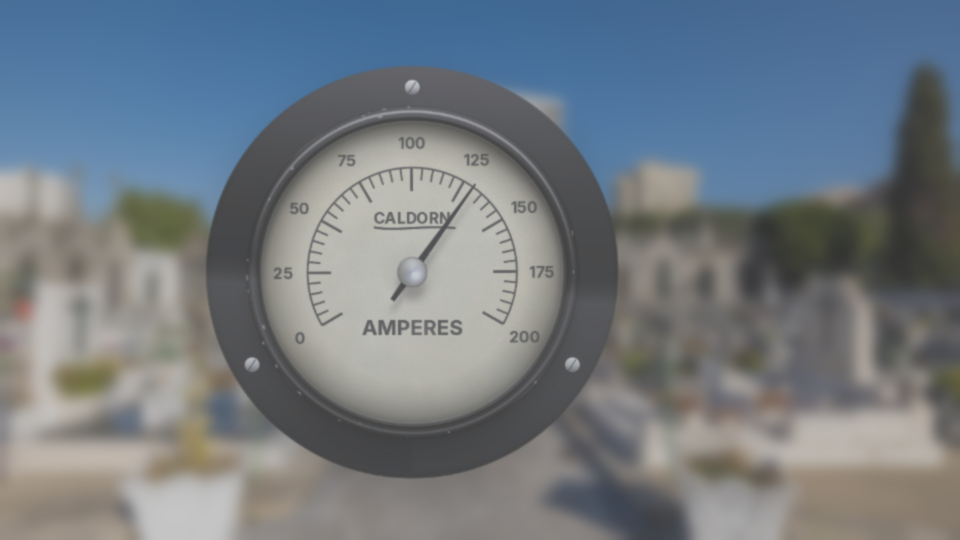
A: 130 A
